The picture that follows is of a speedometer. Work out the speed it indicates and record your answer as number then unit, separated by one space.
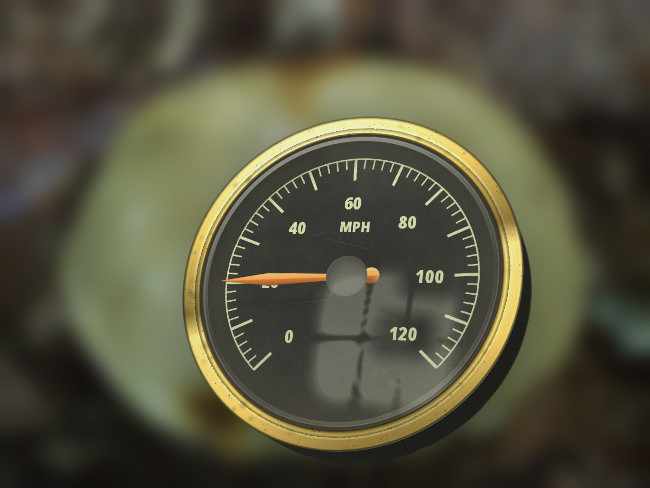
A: 20 mph
